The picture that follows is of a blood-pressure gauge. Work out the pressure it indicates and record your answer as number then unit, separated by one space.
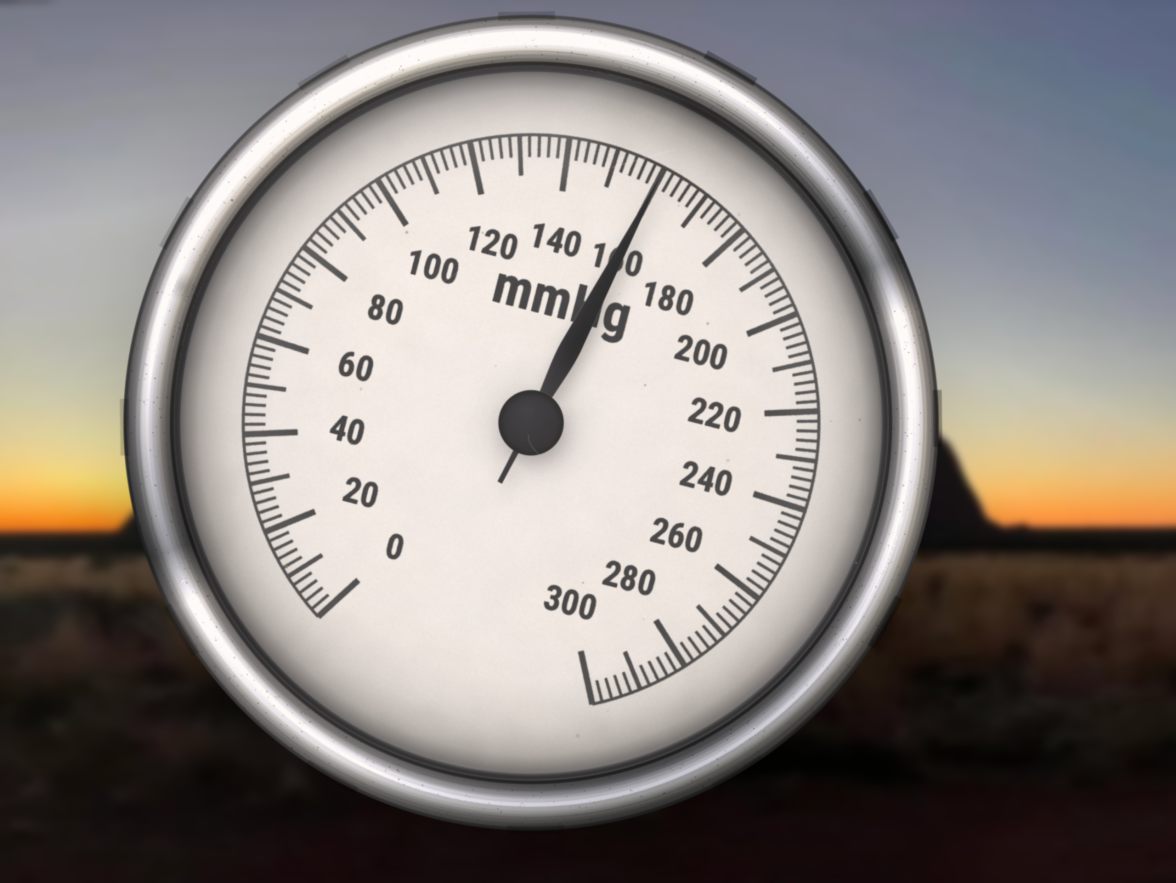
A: 160 mmHg
